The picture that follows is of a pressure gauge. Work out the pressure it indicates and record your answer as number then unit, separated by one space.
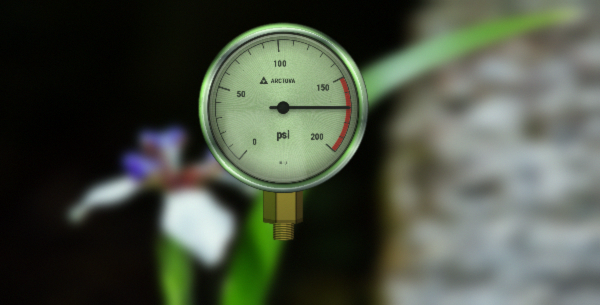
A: 170 psi
